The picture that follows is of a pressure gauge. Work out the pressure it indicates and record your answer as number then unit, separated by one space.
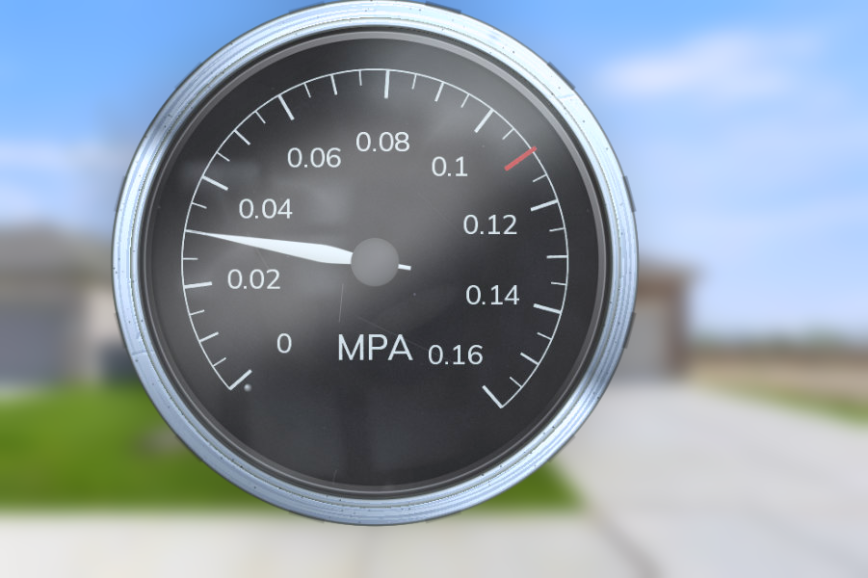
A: 0.03 MPa
